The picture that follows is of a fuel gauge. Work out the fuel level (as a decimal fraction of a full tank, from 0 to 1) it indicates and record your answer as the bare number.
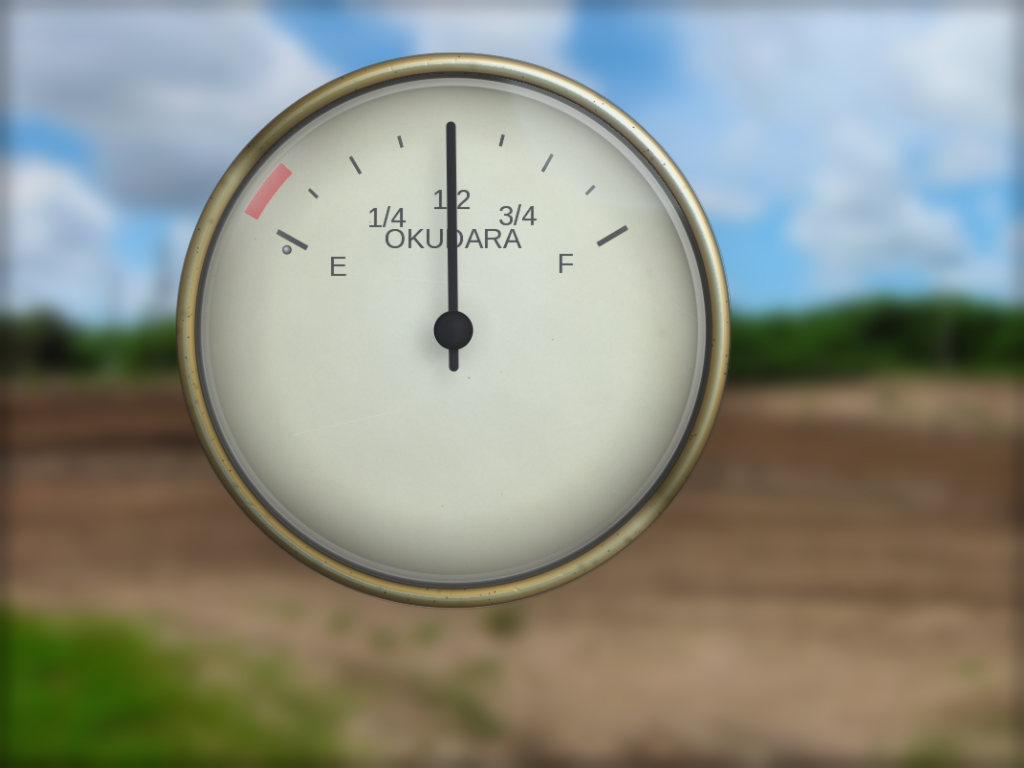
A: 0.5
